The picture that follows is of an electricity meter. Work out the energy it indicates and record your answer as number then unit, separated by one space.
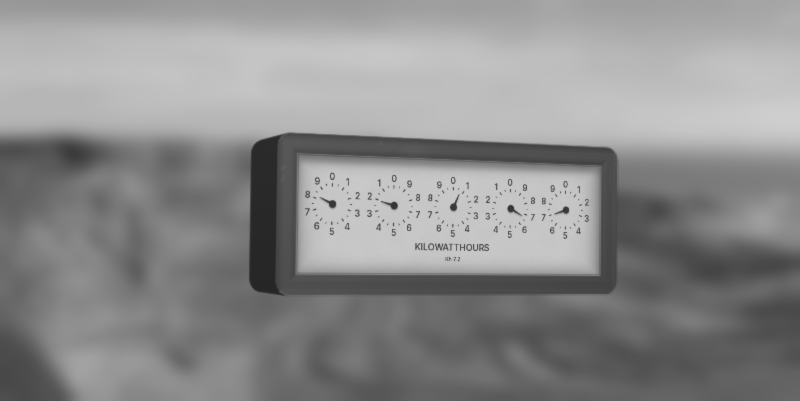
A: 82067 kWh
